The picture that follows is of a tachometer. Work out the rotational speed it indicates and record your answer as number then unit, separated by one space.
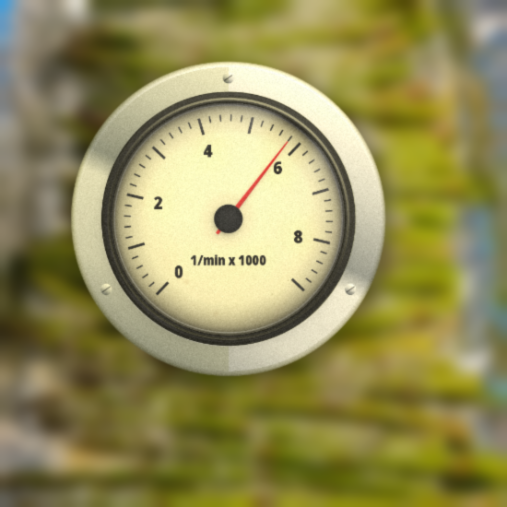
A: 5800 rpm
